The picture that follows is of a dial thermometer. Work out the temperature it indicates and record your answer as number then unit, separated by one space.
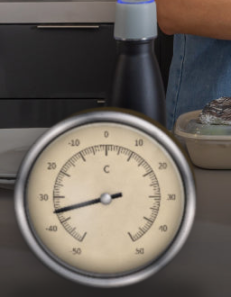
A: -35 °C
